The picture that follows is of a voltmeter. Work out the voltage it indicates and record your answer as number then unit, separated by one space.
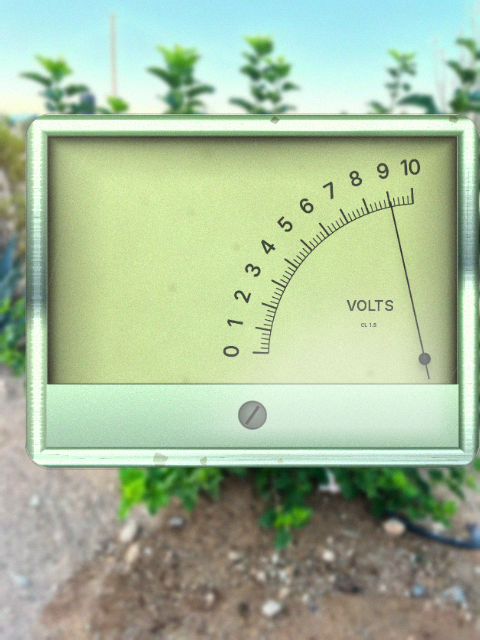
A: 9 V
